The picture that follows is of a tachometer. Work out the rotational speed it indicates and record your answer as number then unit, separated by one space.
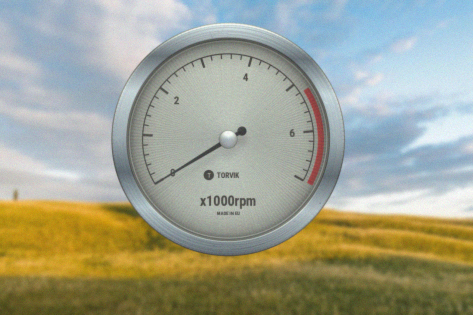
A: 0 rpm
